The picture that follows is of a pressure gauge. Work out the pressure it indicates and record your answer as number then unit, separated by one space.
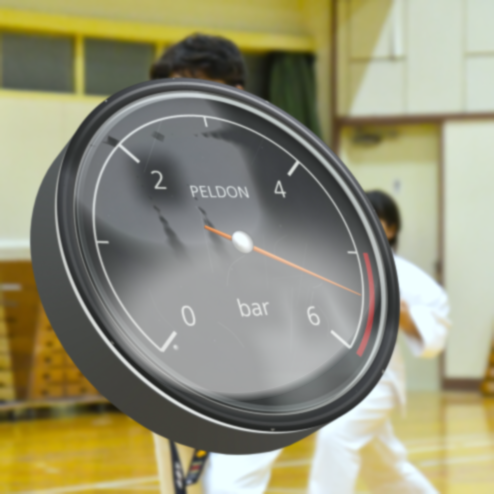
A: 5.5 bar
